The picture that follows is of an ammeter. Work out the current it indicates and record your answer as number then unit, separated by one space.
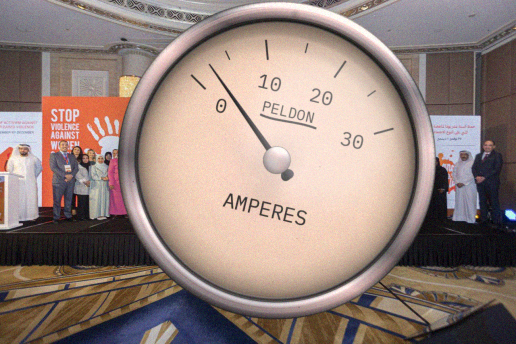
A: 2.5 A
